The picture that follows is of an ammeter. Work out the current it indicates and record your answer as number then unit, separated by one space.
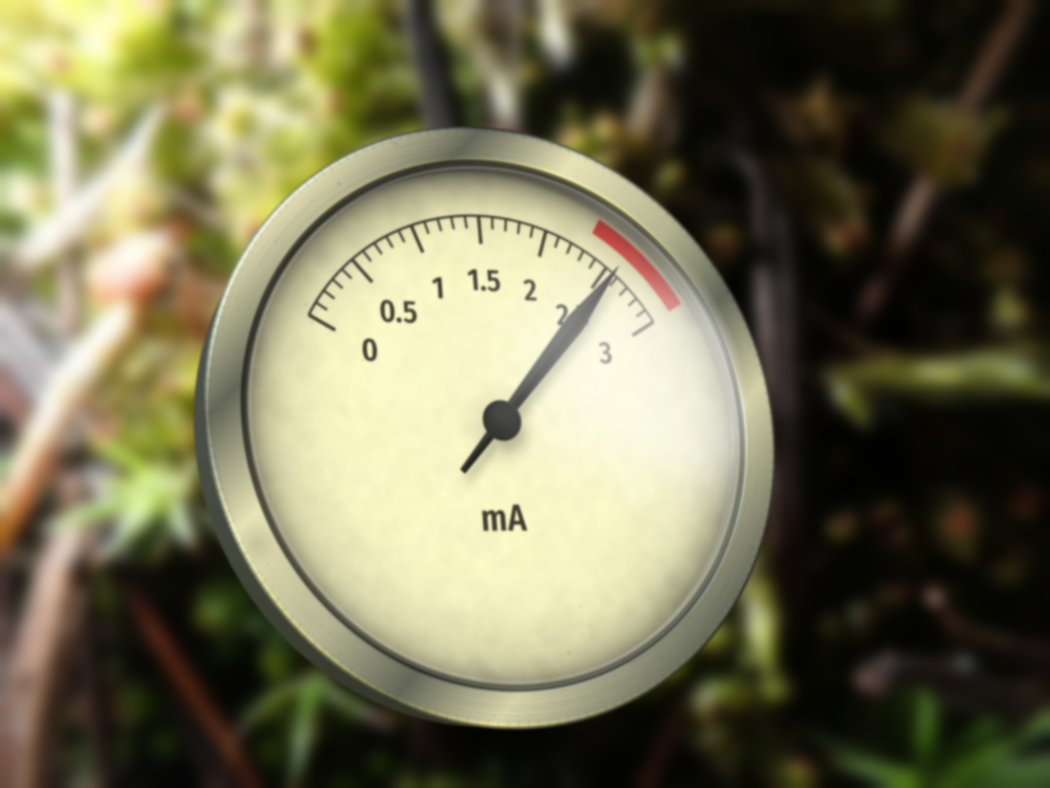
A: 2.55 mA
